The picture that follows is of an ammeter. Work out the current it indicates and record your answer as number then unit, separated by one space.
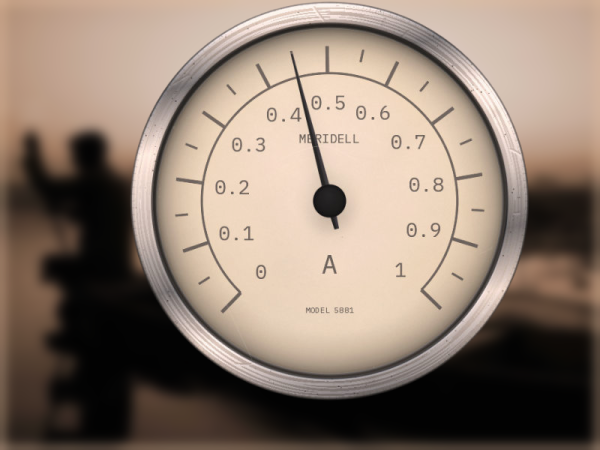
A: 0.45 A
